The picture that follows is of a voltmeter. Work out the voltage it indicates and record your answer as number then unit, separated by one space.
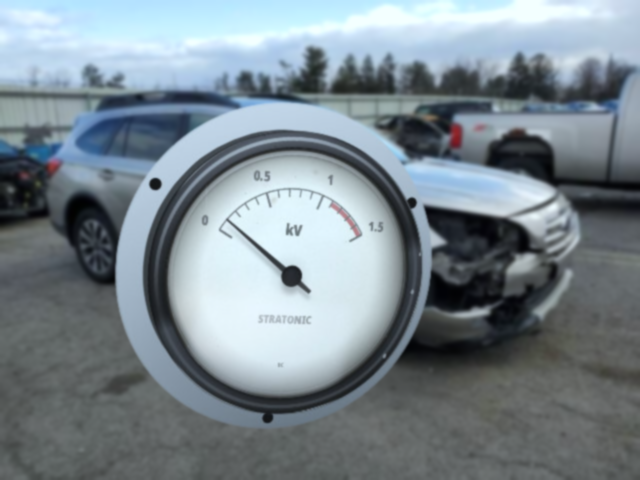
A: 0.1 kV
